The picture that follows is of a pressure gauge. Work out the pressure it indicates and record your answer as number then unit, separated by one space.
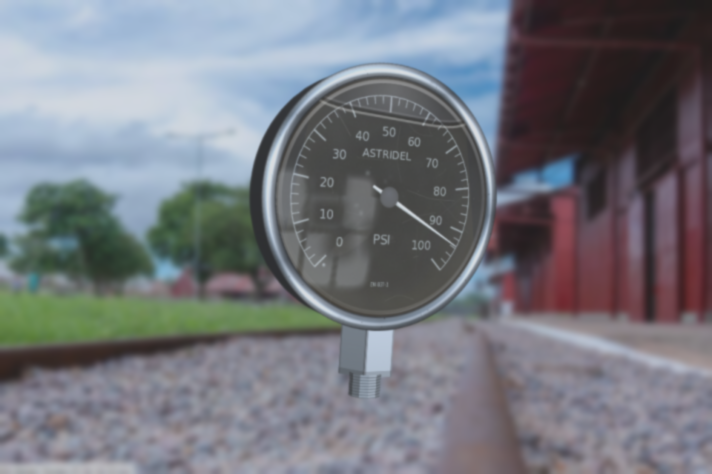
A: 94 psi
